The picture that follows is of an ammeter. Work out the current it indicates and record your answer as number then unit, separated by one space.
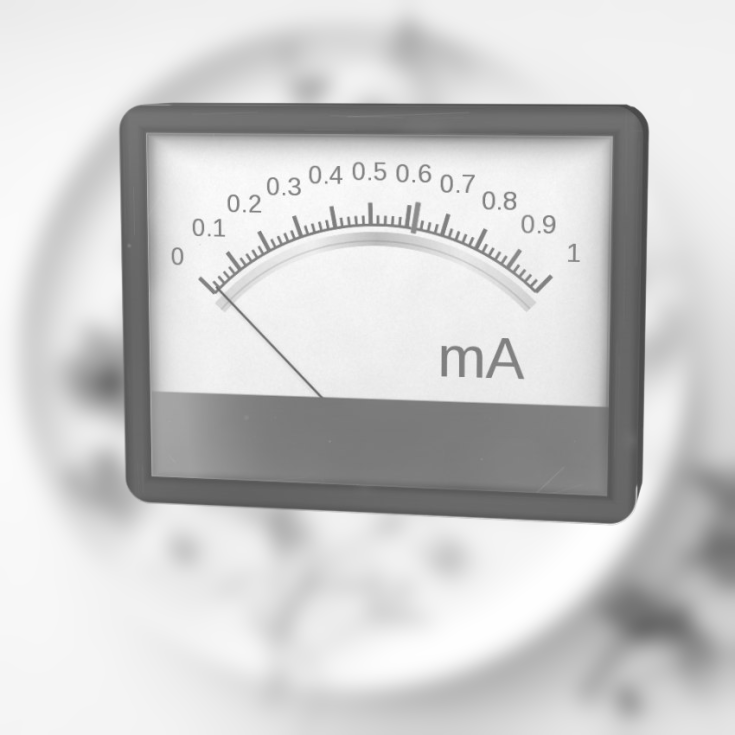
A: 0.02 mA
